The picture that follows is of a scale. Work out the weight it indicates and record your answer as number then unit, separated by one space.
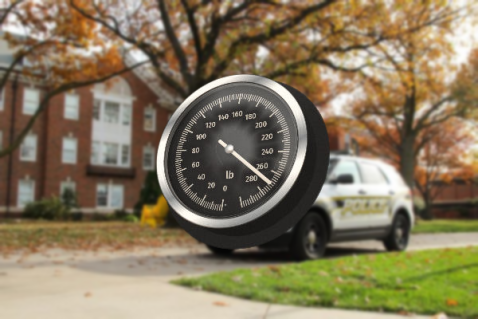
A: 270 lb
